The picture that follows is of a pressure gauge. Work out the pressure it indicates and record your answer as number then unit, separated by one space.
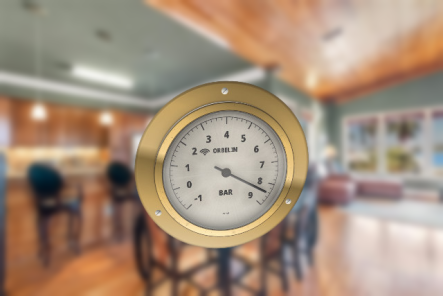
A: 8.4 bar
